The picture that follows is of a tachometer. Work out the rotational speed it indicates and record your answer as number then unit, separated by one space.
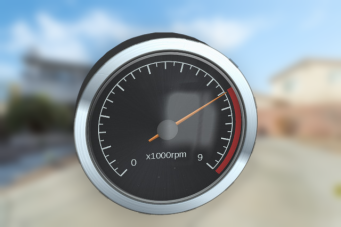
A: 6500 rpm
